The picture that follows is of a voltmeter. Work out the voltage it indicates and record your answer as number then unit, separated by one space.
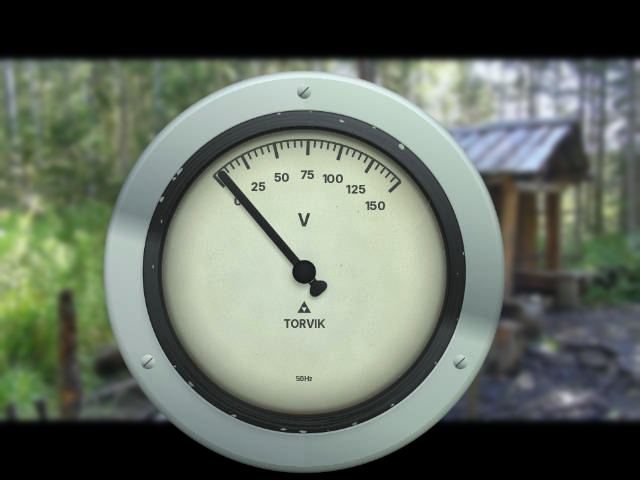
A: 5 V
